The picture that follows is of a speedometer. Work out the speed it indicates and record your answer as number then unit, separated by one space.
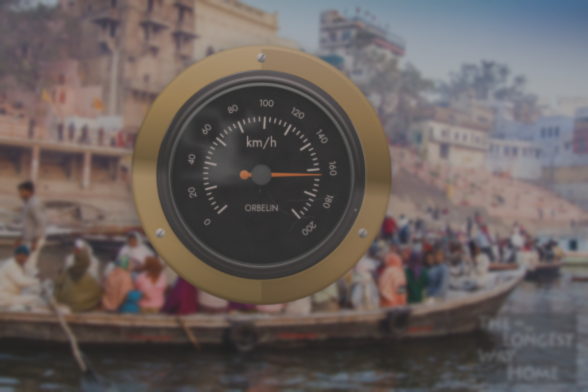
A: 164 km/h
